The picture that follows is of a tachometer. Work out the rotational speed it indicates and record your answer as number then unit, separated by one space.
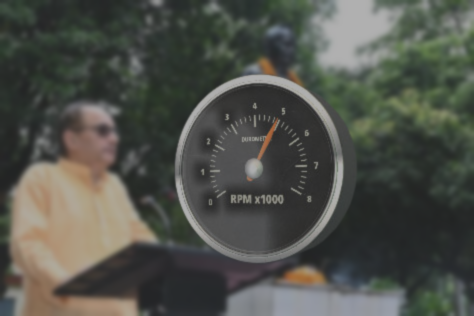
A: 5000 rpm
